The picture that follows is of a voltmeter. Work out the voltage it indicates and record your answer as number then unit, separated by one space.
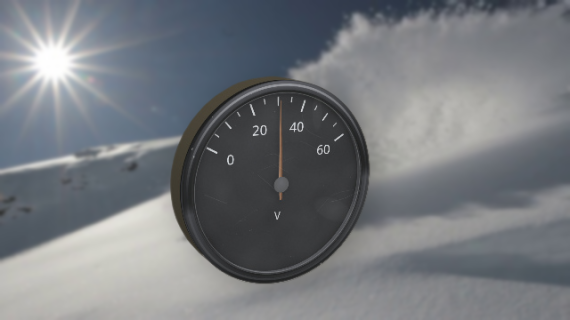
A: 30 V
